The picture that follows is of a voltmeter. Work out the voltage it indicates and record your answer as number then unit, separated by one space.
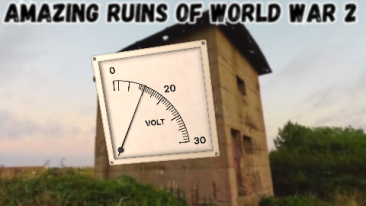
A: 15 V
